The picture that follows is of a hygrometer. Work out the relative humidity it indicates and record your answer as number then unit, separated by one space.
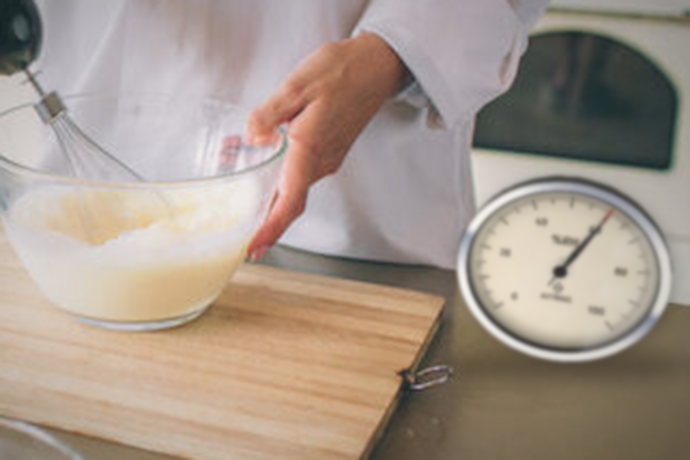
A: 60 %
